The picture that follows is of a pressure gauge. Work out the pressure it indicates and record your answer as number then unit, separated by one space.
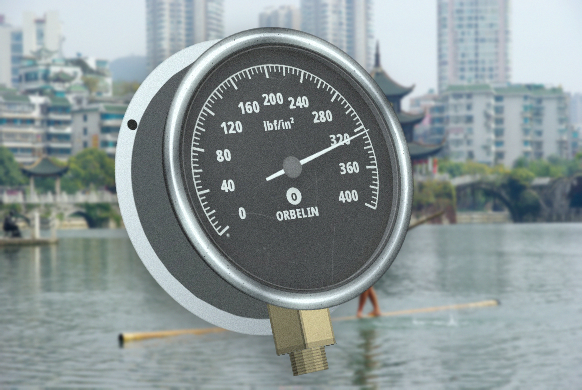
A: 325 psi
